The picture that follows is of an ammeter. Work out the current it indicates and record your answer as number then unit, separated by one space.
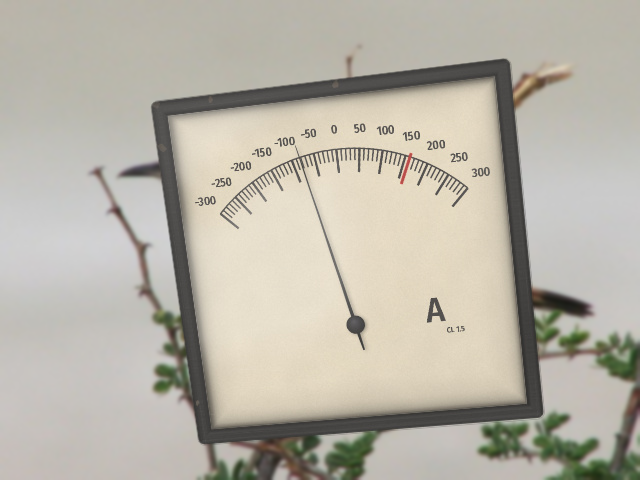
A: -80 A
